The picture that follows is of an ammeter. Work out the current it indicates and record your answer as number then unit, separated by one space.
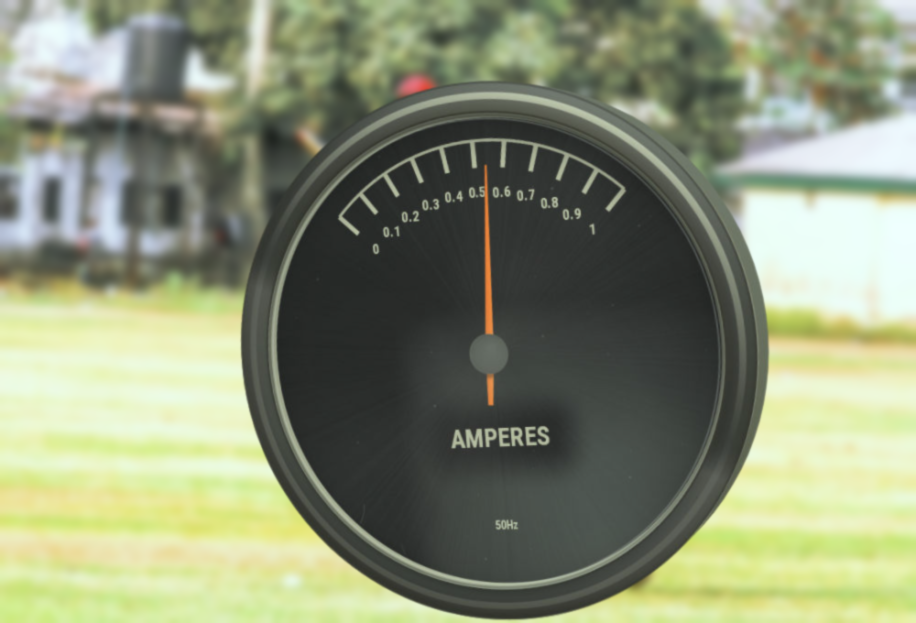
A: 0.55 A
